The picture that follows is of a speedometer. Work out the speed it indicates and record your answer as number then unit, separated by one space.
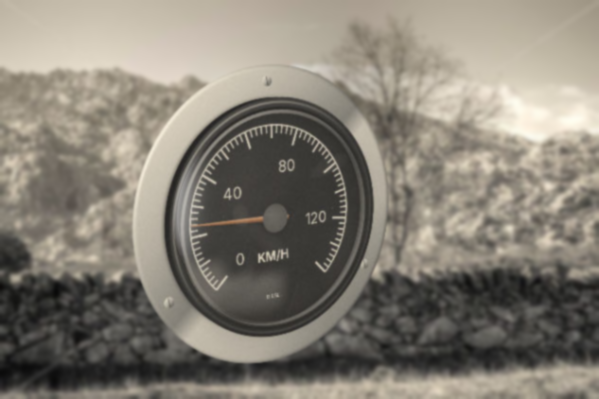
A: 24 km/h
